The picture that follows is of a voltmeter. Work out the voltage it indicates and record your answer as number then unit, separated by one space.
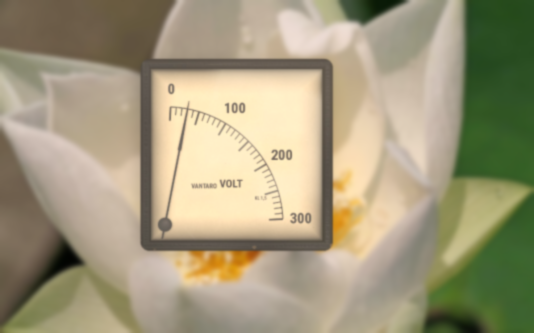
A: 30 V
